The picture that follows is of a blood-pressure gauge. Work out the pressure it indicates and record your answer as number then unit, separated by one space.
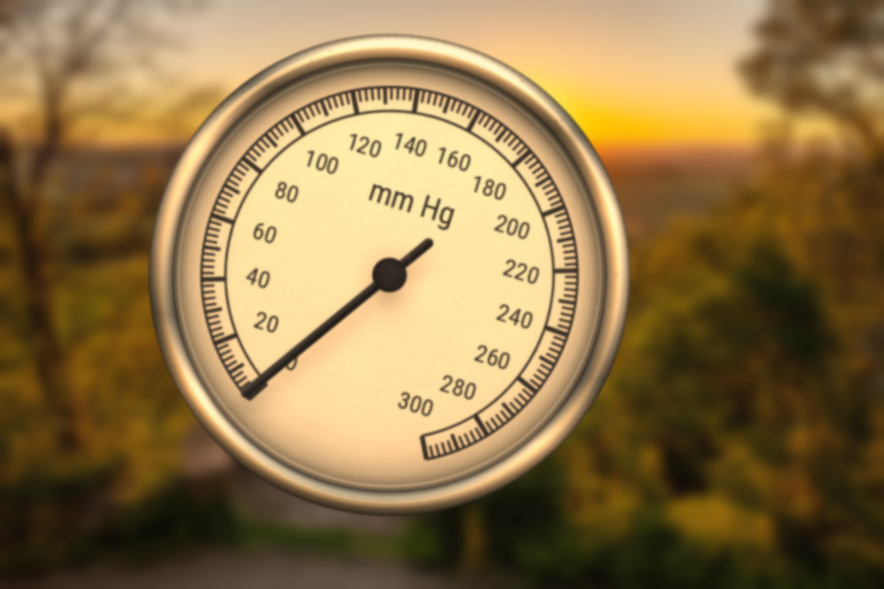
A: 2 mmHg
